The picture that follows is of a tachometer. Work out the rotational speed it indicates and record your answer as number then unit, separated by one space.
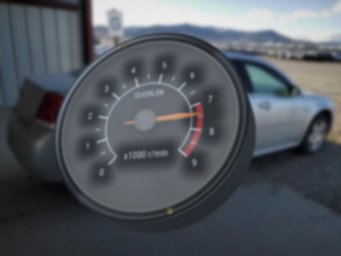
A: 7500 rpm
